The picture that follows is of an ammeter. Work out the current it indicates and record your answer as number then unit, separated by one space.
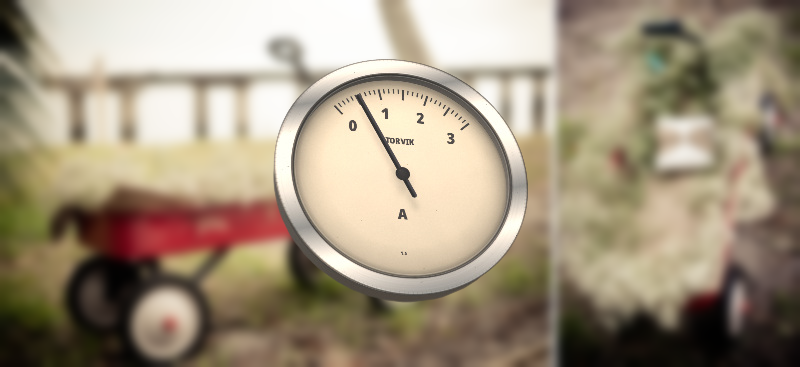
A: 0.5 A
